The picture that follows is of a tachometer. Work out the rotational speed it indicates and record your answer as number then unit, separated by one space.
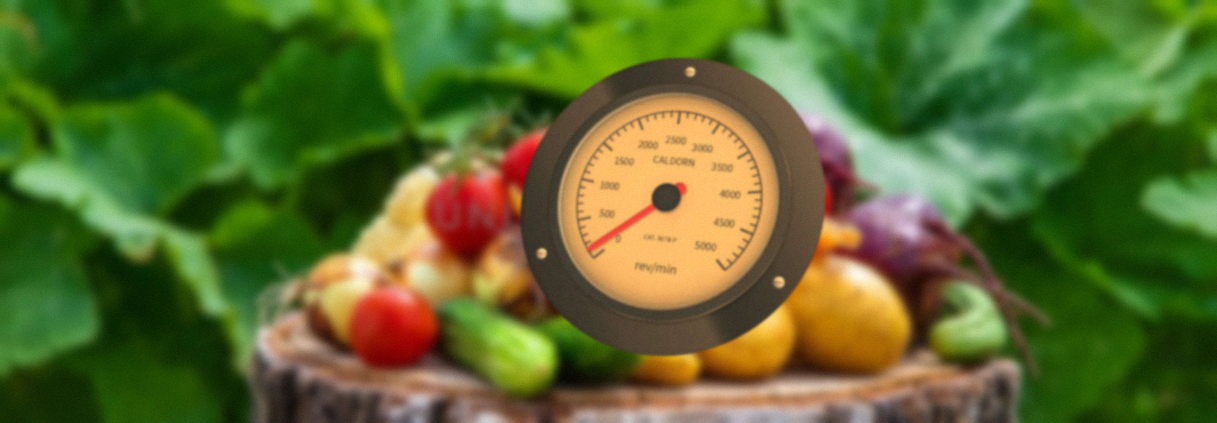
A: 100 rpm
